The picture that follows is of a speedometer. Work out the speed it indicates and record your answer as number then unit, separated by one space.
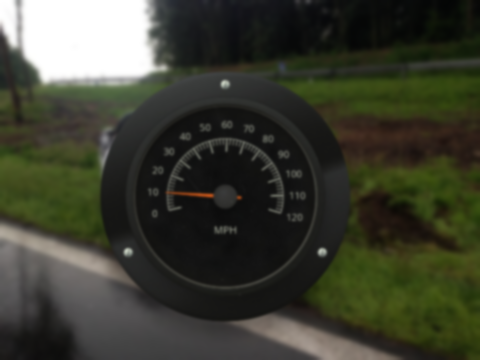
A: 10 mph
